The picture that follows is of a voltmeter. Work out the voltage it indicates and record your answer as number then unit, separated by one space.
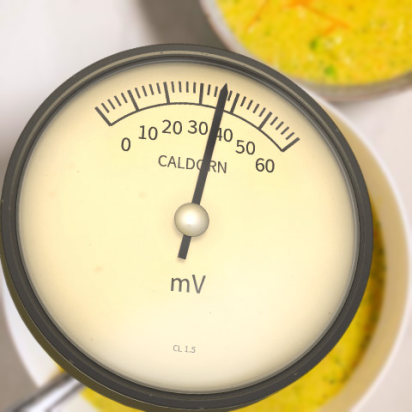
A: 36 mV
